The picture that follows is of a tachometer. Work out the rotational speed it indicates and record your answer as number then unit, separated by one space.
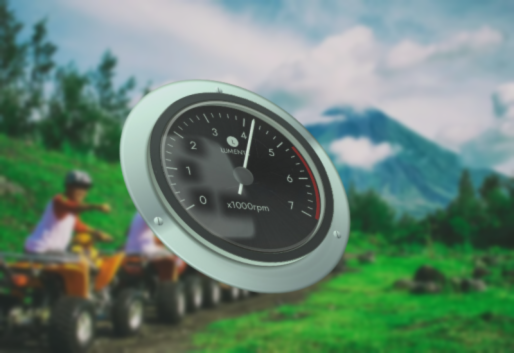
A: 4200 rpm
